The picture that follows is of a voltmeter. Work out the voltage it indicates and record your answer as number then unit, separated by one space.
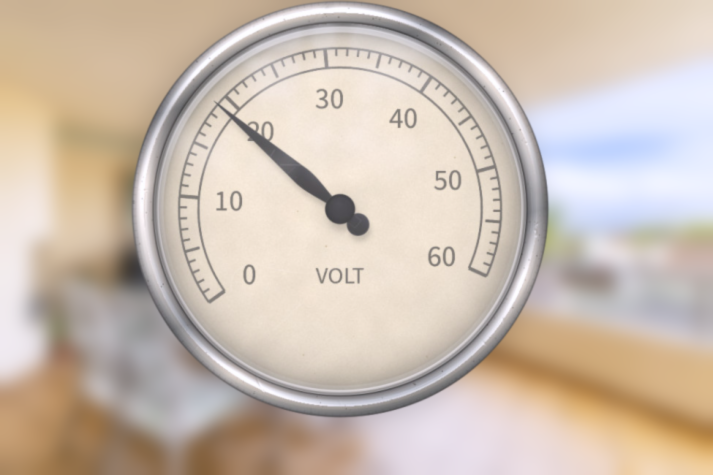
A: 19 V
